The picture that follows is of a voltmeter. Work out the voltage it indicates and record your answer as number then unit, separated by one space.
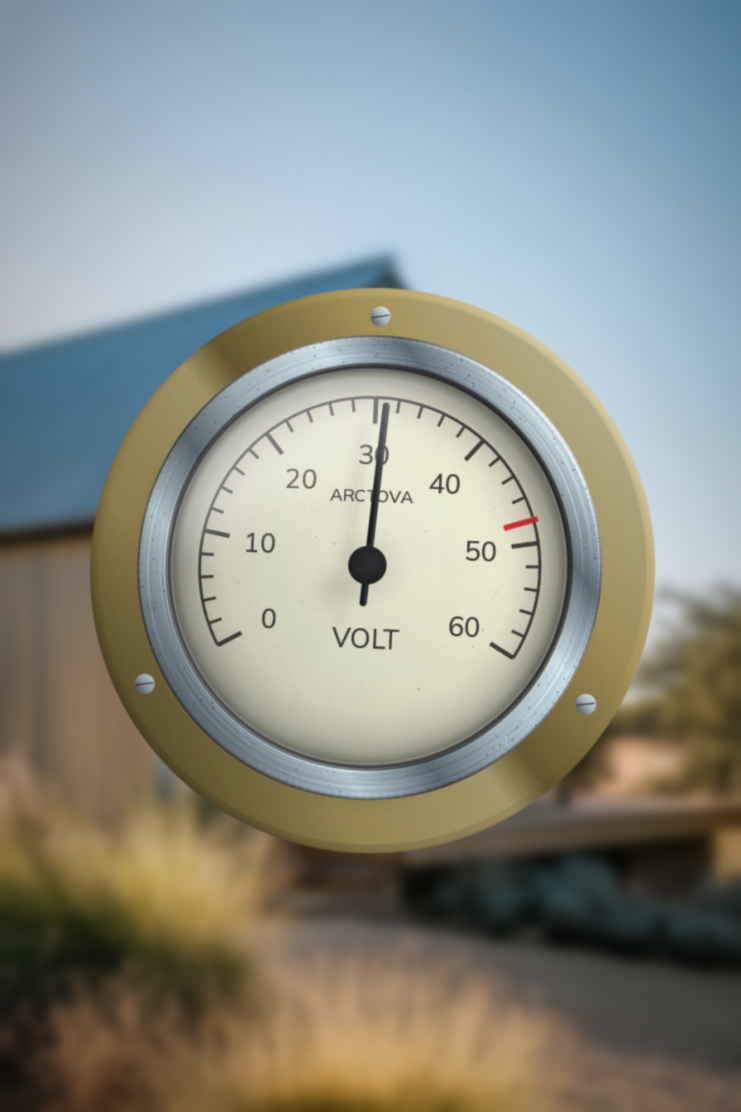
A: 31 V
